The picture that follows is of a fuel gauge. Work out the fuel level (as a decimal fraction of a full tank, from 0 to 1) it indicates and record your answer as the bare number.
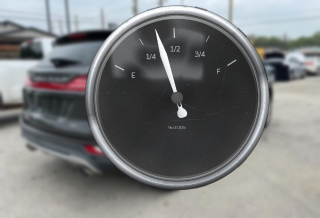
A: 0.375
